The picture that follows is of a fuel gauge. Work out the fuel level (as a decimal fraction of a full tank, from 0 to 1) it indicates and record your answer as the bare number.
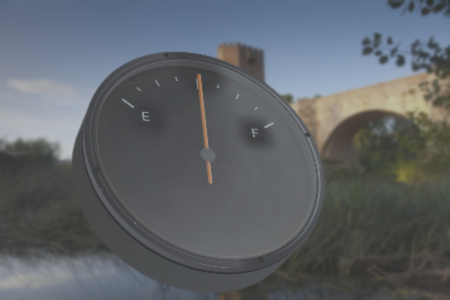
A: 0.5
